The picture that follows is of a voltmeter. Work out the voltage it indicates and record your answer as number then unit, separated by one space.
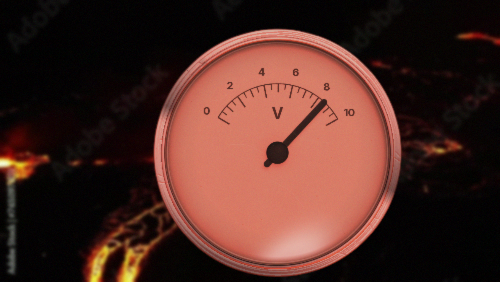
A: 8.5 V
